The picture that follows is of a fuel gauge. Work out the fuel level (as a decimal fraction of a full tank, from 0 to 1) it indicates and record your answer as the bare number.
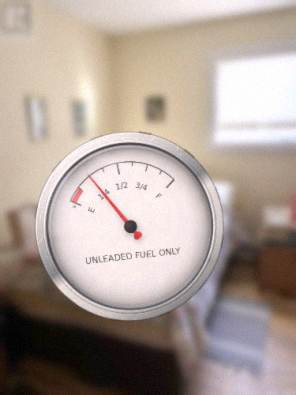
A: 0.25
